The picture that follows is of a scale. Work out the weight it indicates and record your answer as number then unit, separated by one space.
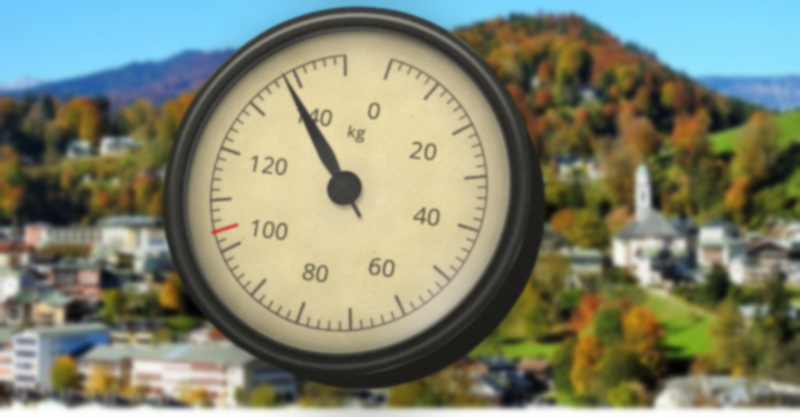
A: 138 kg
